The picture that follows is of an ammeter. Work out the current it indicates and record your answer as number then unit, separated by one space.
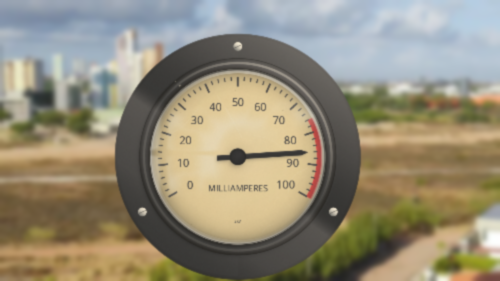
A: 86 mA
